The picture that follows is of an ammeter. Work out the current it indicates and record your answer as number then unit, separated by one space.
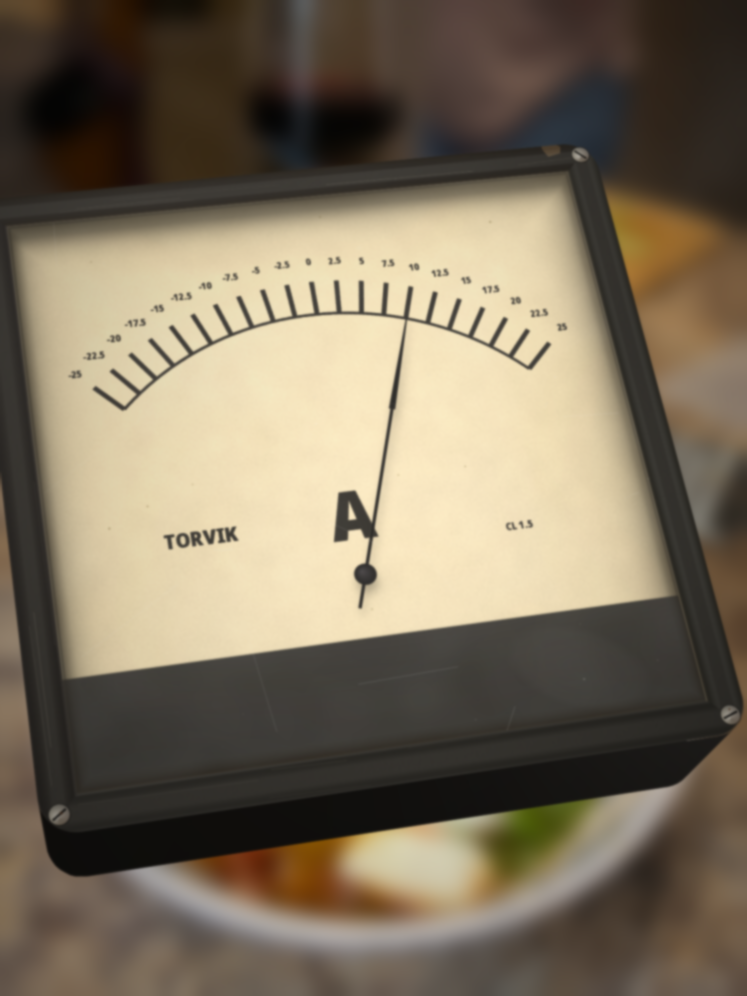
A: 10 A
